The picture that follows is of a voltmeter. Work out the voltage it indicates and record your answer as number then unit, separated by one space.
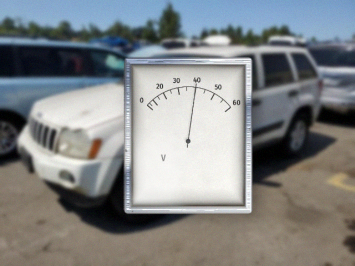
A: 40 V
